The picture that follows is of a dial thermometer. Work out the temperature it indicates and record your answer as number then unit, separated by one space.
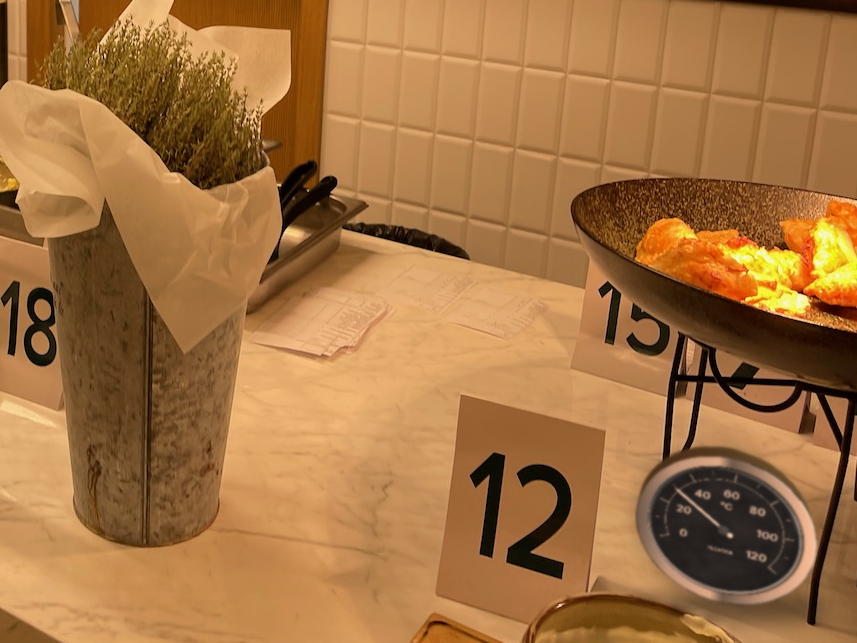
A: 30 °C
